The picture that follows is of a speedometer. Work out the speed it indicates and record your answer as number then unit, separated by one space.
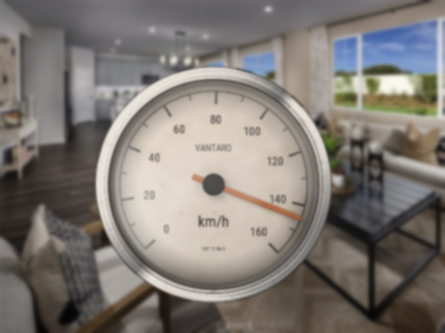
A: 145 km/h
